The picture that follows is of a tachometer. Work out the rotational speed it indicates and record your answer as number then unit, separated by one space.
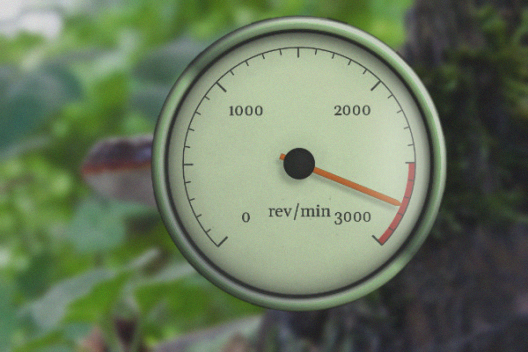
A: 2750 rpm
